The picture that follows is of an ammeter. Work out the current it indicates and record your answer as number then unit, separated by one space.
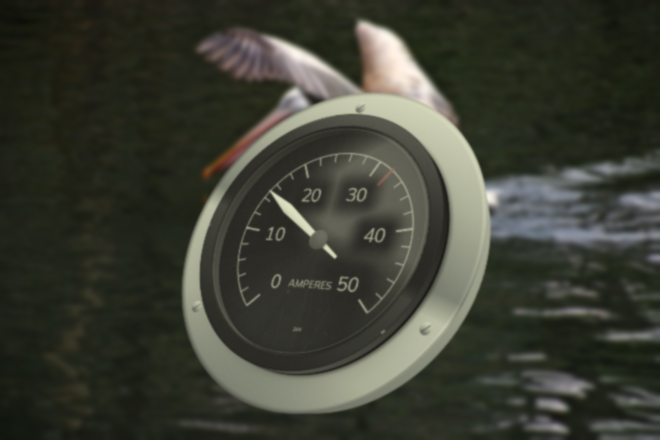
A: 15 A
